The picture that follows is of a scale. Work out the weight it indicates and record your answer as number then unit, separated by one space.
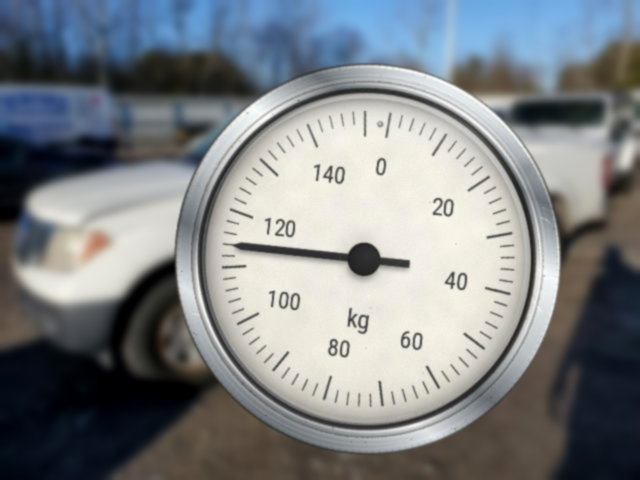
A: 114 kg
